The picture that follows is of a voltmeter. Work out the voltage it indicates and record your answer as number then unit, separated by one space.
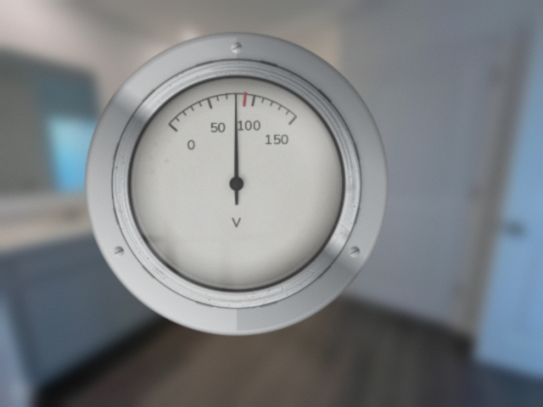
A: 80 V
